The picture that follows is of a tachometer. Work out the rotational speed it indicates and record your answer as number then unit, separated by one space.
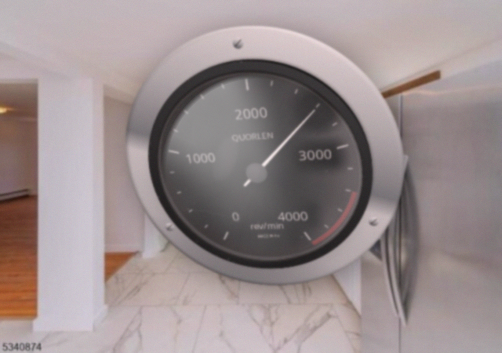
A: 2600 rpm
